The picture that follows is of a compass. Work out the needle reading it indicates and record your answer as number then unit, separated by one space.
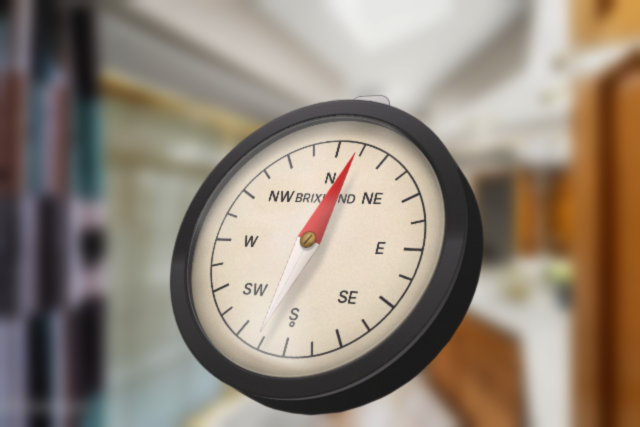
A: 15 °
